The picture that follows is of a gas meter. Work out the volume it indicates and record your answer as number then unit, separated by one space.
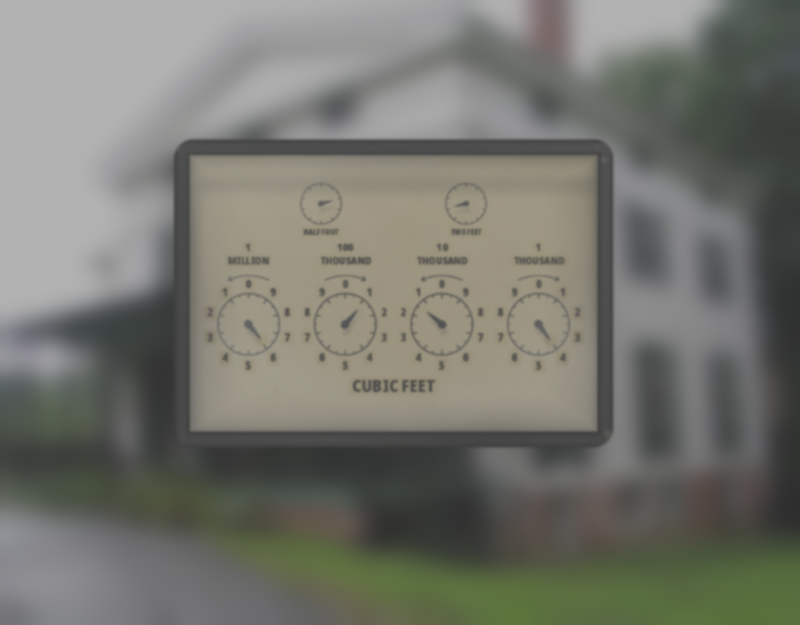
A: 611400 ft³
